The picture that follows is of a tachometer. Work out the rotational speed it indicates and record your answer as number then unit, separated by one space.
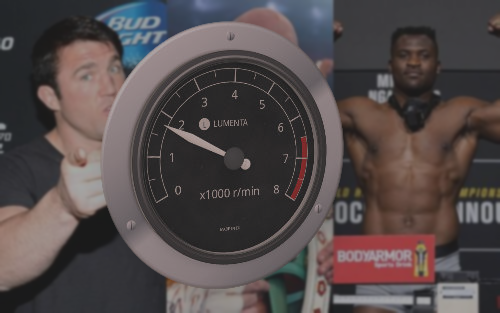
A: 1750 rpm
